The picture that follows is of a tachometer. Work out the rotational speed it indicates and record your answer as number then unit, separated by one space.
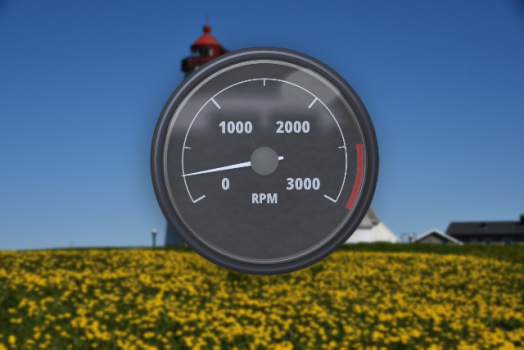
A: 250 rpm
